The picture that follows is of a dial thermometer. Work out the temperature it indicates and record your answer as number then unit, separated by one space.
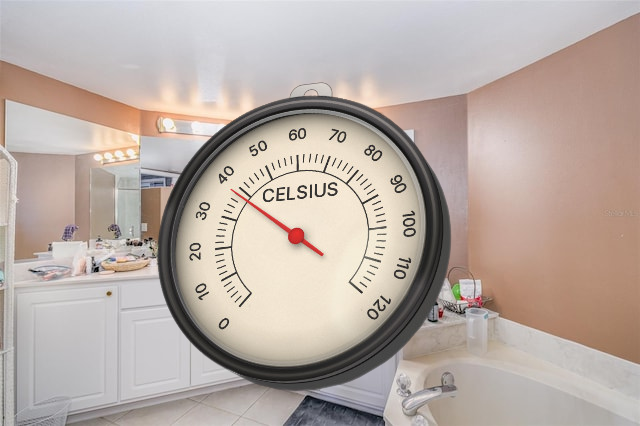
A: 38 °C
